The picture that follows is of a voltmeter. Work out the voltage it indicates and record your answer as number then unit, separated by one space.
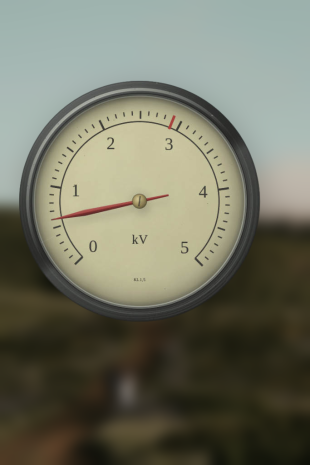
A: 0.6 kV
